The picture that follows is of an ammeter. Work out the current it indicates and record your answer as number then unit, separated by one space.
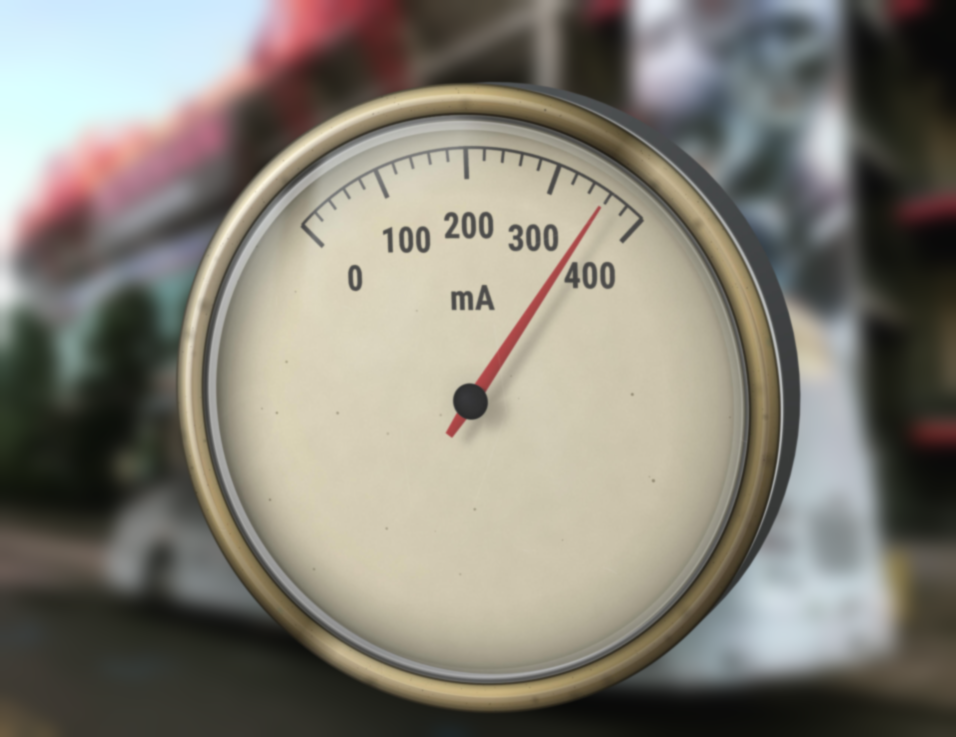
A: 360 mA
